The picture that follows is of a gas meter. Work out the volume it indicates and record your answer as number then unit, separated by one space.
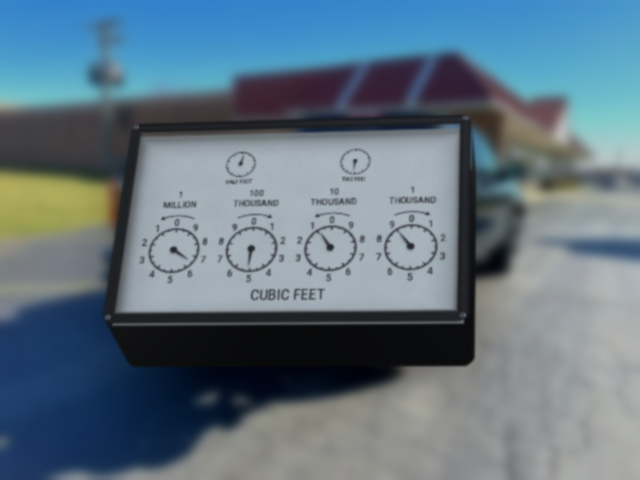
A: 650900 ft³
